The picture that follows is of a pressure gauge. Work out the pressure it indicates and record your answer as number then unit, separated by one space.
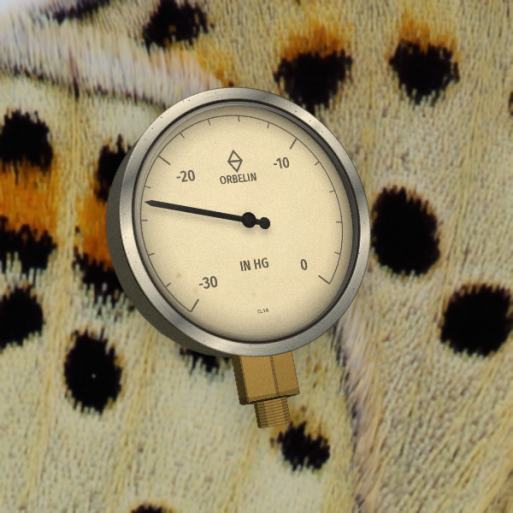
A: -23 inHg
